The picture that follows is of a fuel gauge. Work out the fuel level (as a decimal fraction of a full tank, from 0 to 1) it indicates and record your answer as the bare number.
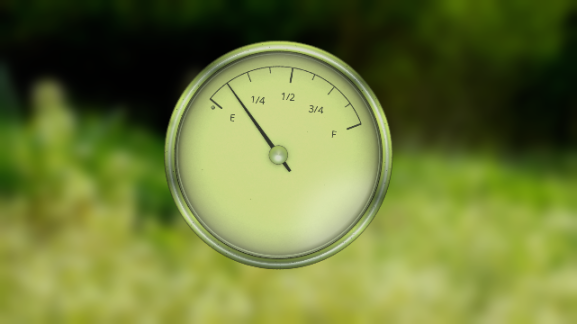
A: 0.125
